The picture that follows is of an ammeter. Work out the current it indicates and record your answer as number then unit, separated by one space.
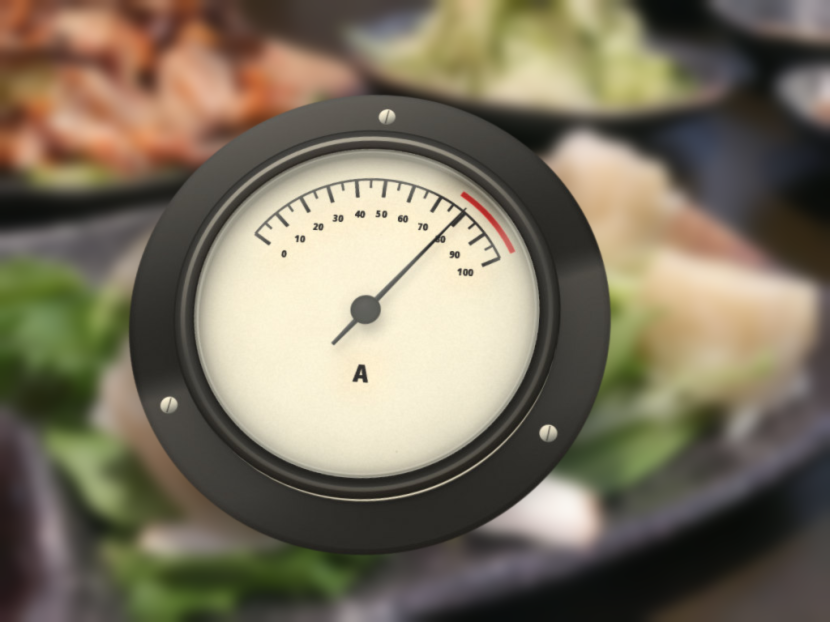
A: 80 A
